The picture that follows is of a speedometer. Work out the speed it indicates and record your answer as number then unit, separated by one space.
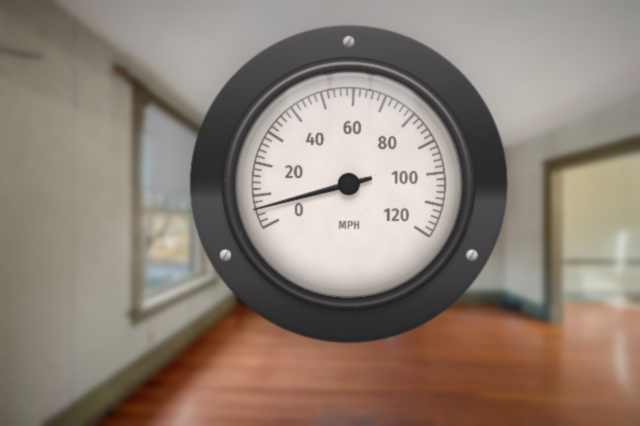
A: 6 mph
